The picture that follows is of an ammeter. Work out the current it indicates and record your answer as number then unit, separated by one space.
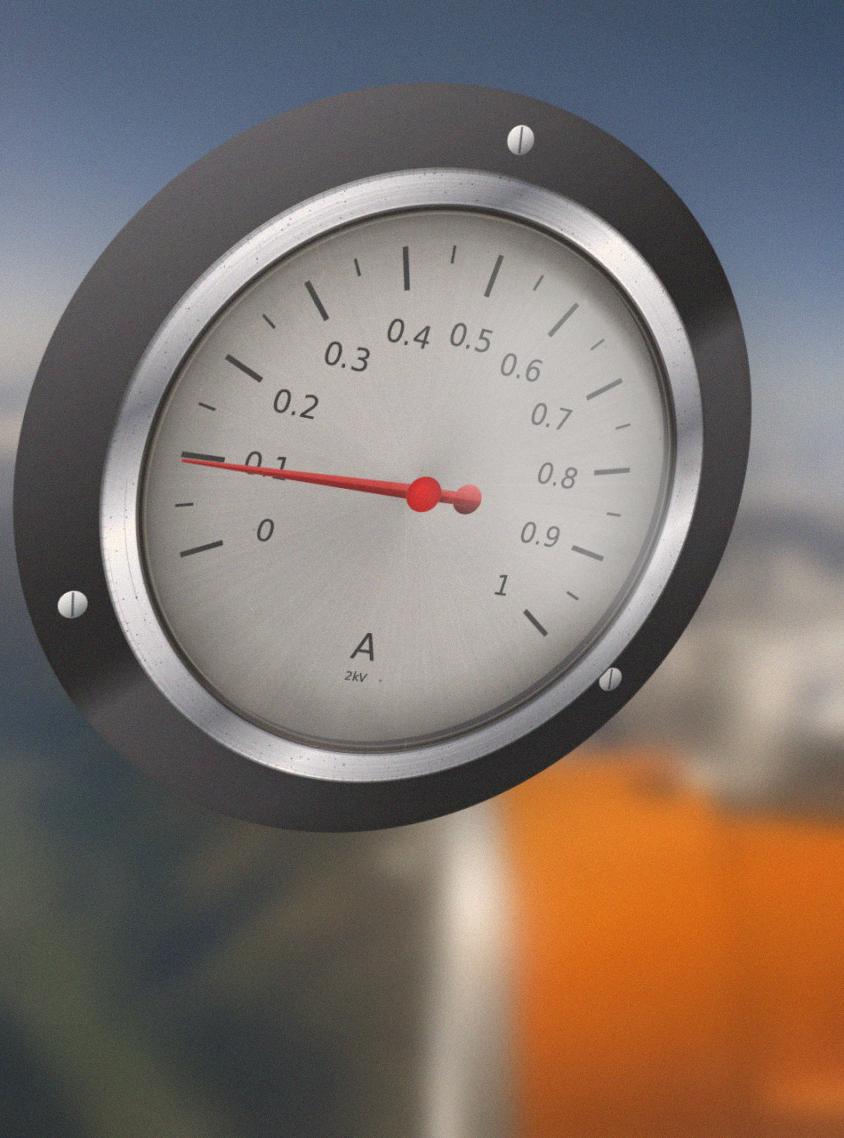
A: 0.1 A
